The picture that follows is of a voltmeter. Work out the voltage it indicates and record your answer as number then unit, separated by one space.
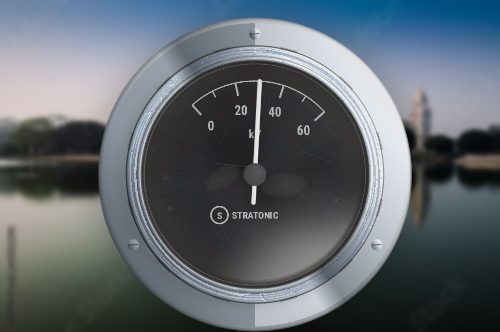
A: 30 kV
